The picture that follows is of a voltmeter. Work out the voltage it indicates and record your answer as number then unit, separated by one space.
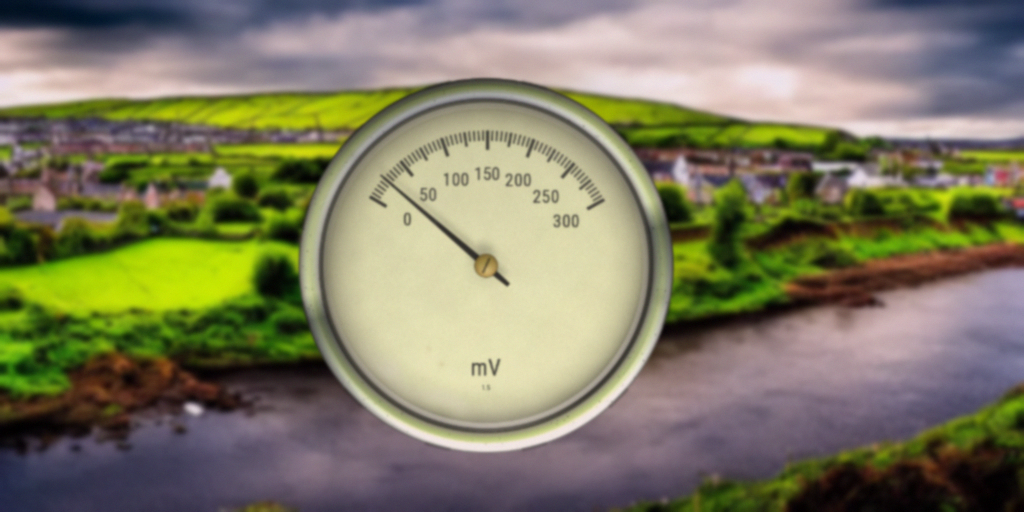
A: 25 mV
